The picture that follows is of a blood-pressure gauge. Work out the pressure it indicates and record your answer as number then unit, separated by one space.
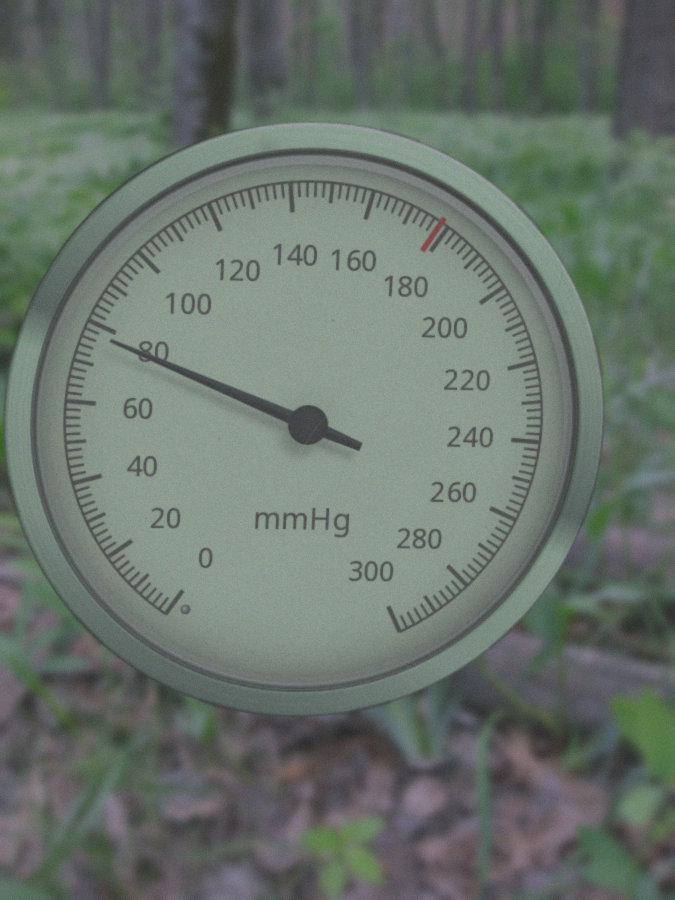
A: 78 mmHg
